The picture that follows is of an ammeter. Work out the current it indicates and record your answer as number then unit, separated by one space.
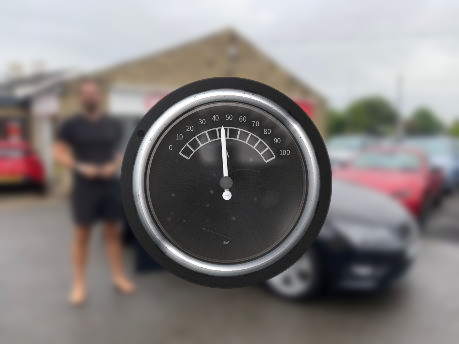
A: 45 A
